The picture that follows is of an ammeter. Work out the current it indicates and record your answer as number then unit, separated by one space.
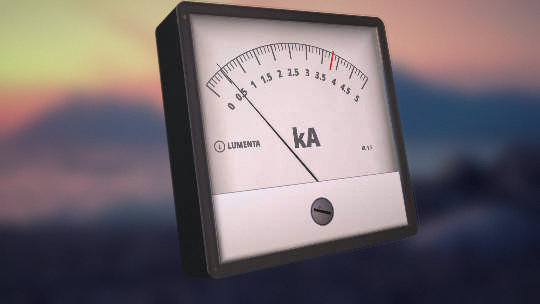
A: 0.5 kA
